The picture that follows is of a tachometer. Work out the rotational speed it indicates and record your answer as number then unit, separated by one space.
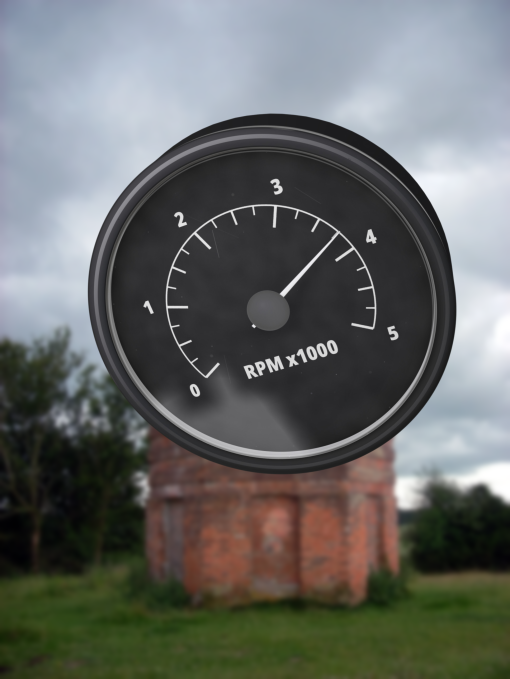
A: 3750 rpm
